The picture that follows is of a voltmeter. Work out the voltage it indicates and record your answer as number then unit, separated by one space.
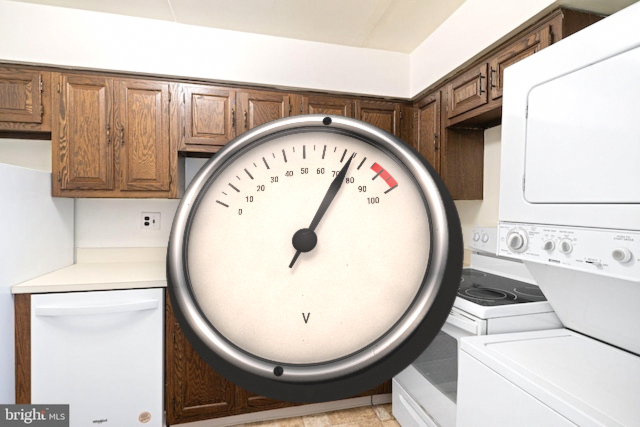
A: 75 V
